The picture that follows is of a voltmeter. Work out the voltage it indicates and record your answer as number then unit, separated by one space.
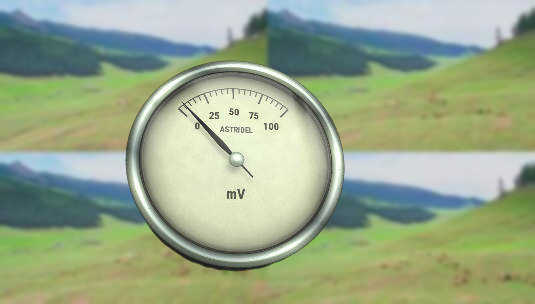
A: 5 mV
